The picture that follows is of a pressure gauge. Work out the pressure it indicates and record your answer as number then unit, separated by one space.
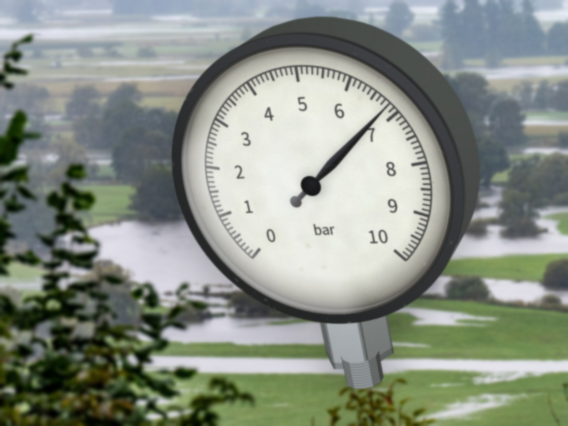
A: 6.8 bar
